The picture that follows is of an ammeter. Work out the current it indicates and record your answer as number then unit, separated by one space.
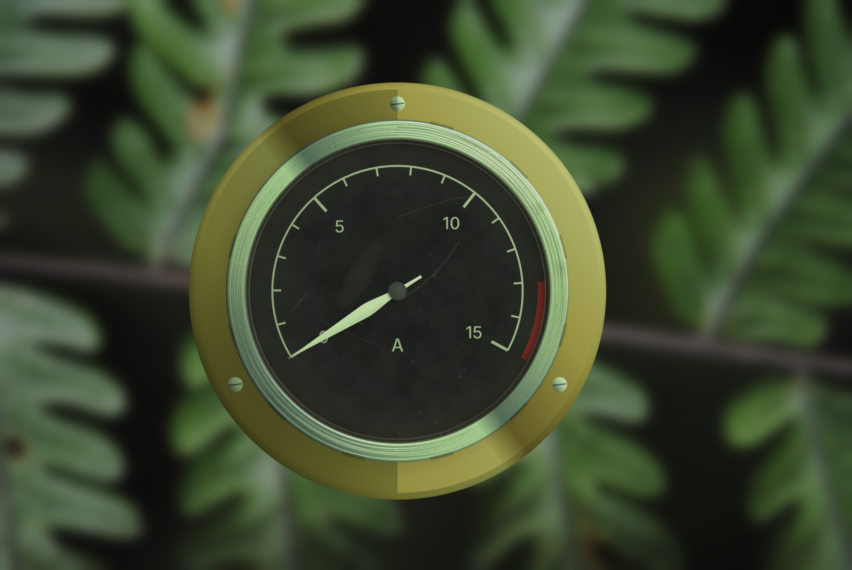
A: 0 A
